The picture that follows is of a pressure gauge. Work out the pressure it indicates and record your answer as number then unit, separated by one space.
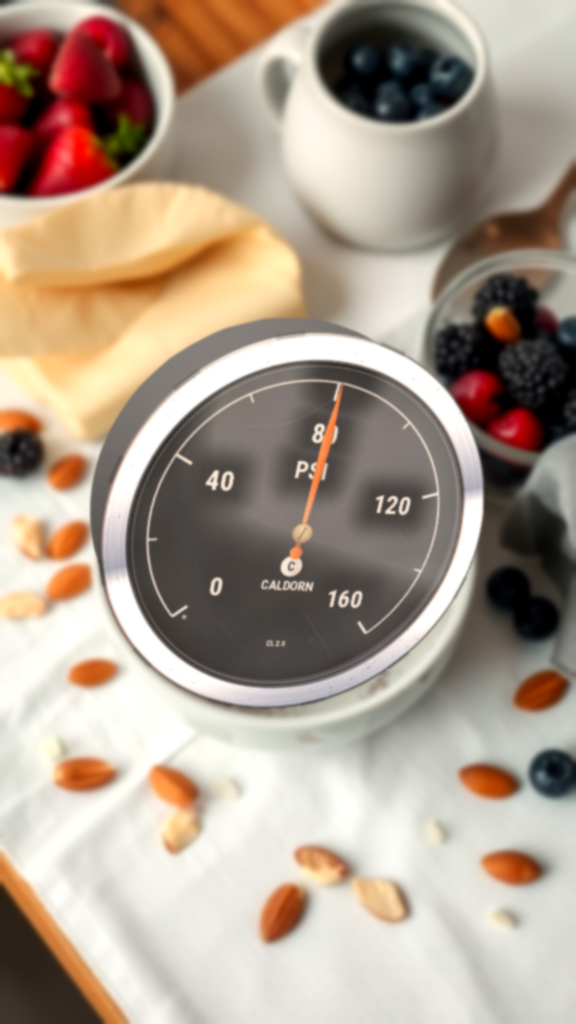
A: 80 psi
